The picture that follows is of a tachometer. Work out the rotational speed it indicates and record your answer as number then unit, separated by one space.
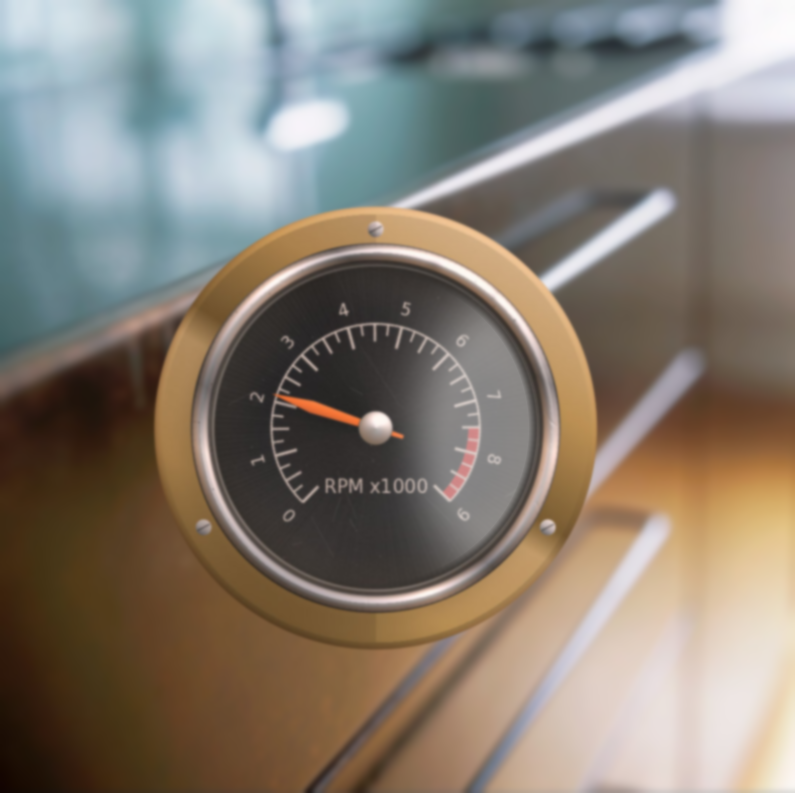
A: 2125 rpm
